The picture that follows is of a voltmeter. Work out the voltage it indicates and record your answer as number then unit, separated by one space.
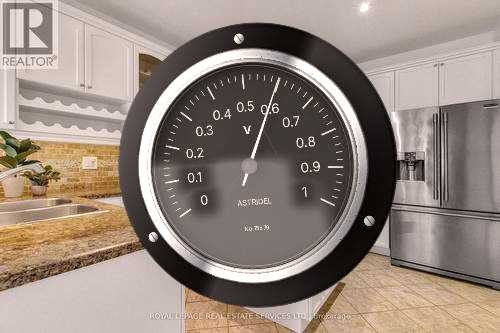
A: 0.6 V
